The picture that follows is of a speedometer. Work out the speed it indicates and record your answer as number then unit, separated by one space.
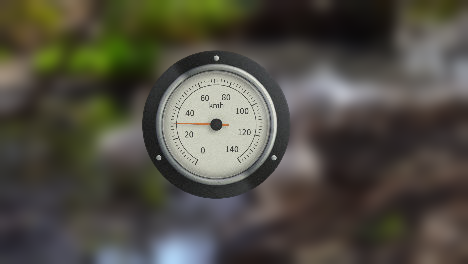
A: 30 km/h
